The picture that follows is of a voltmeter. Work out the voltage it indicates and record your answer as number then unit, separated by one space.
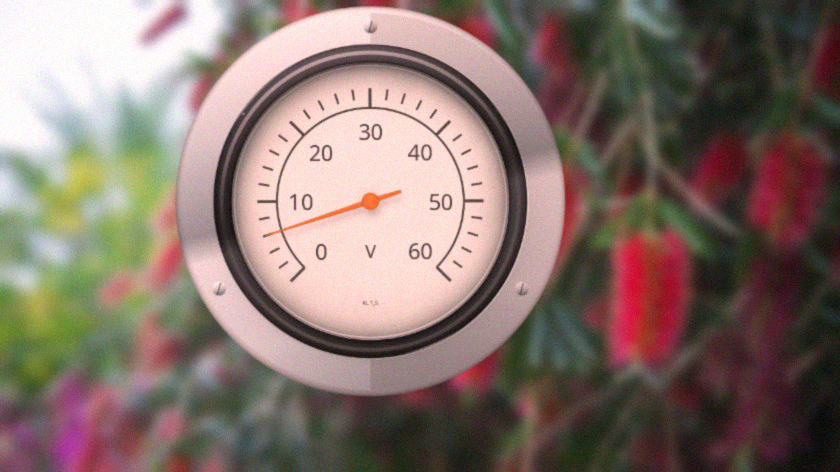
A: 6 V
